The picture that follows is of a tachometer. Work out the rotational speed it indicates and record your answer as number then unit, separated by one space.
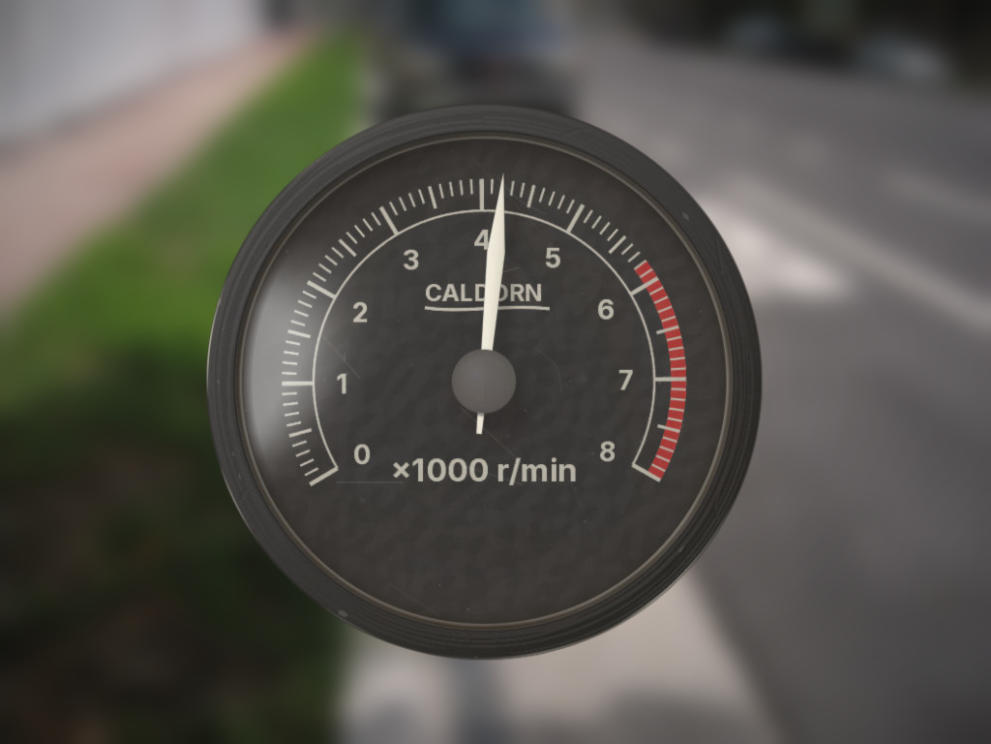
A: 4200 rpm
